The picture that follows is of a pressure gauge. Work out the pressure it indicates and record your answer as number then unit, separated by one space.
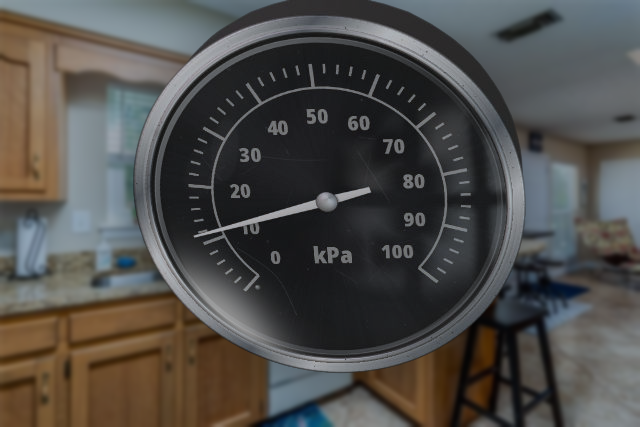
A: 12 kPa
